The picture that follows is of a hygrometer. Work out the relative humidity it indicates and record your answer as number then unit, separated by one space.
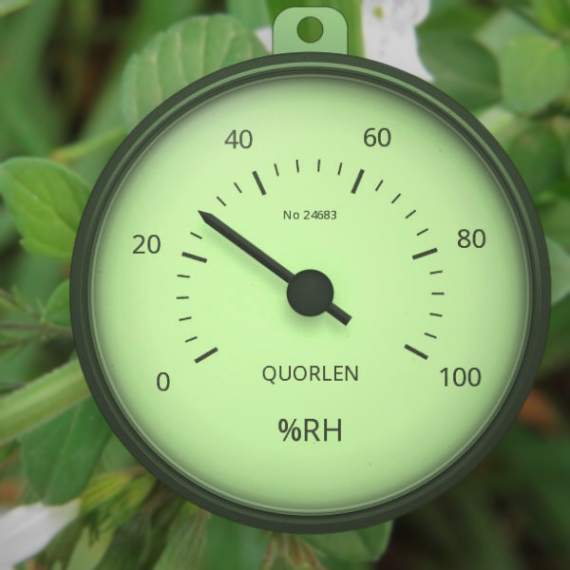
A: 28 %
